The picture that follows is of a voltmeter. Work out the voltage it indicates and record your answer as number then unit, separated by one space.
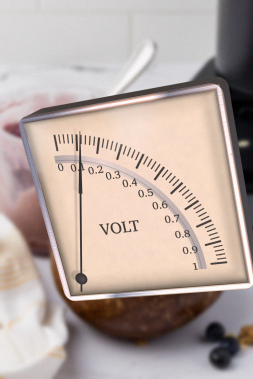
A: 0.12 V
